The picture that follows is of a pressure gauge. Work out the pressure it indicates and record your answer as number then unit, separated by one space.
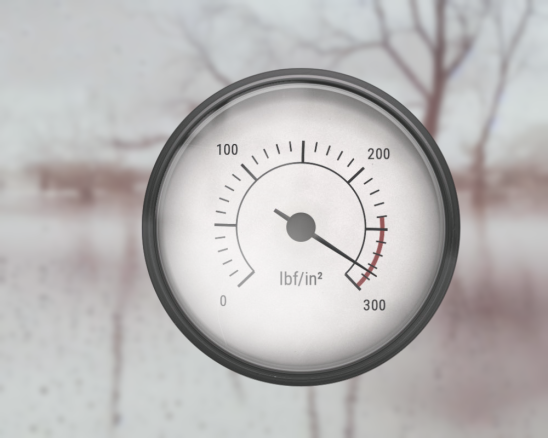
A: 285 psi
